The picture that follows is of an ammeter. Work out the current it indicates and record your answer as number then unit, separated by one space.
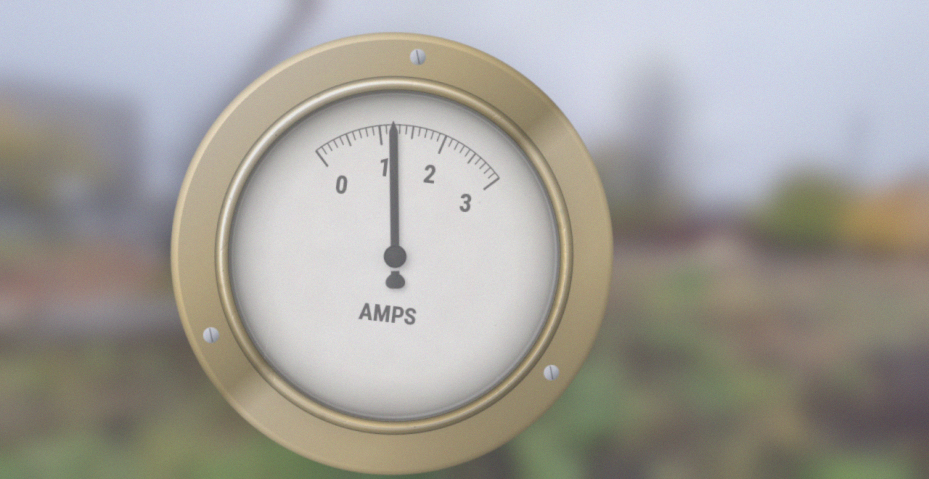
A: 1.2 A
